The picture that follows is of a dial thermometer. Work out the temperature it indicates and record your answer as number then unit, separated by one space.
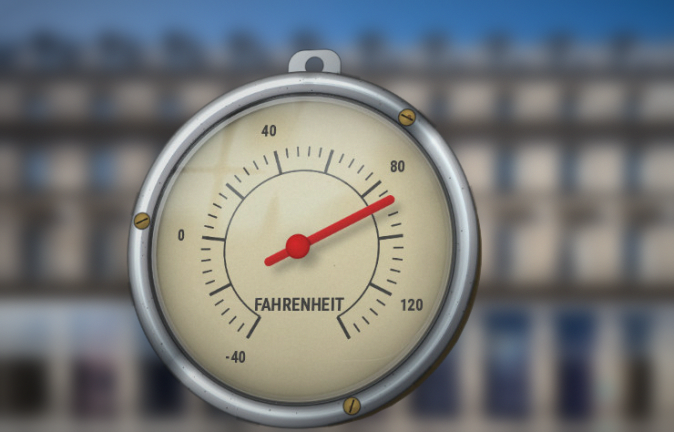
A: 88 °F
